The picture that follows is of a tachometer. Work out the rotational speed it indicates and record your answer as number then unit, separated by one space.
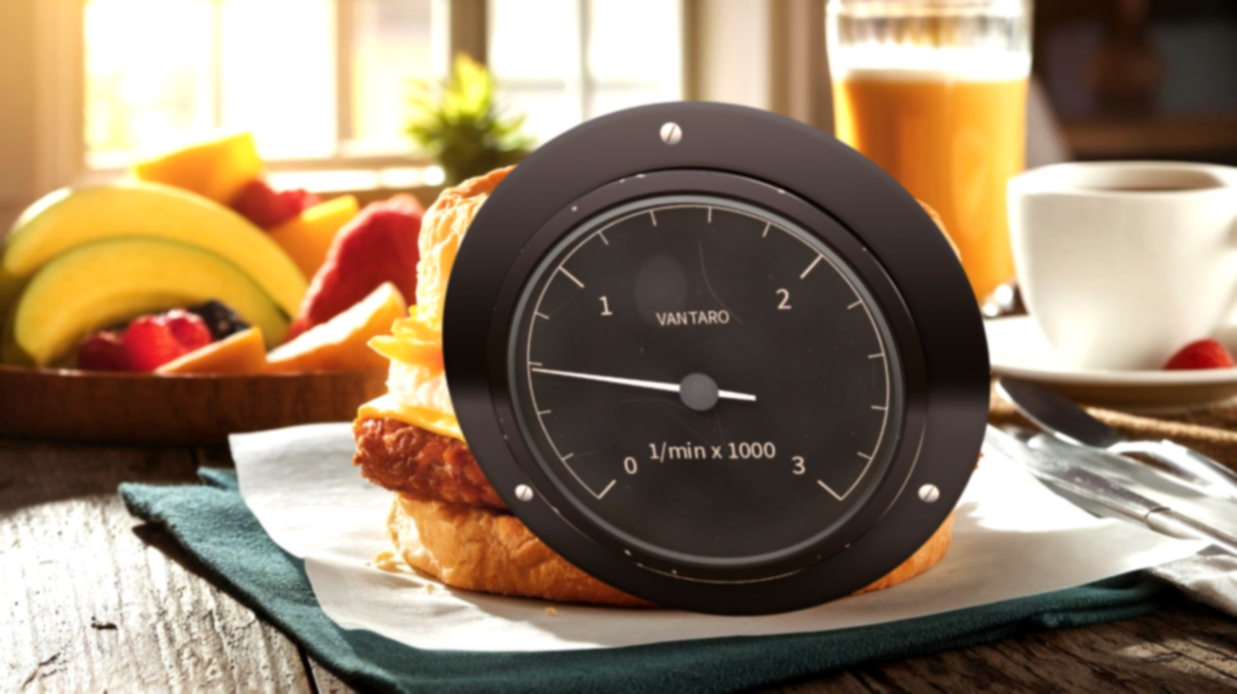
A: 600 rpm
